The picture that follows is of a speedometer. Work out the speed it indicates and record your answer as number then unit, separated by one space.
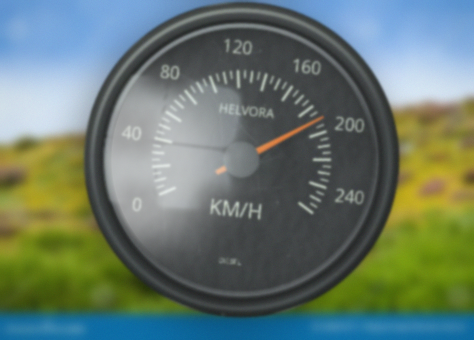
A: 190 km/h
